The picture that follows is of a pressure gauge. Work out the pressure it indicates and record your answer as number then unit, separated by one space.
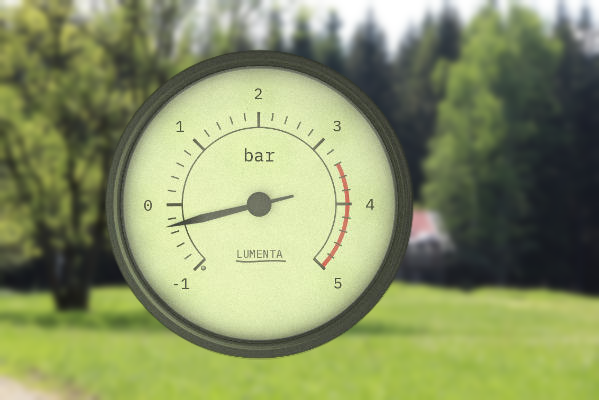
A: -0.3 bar
